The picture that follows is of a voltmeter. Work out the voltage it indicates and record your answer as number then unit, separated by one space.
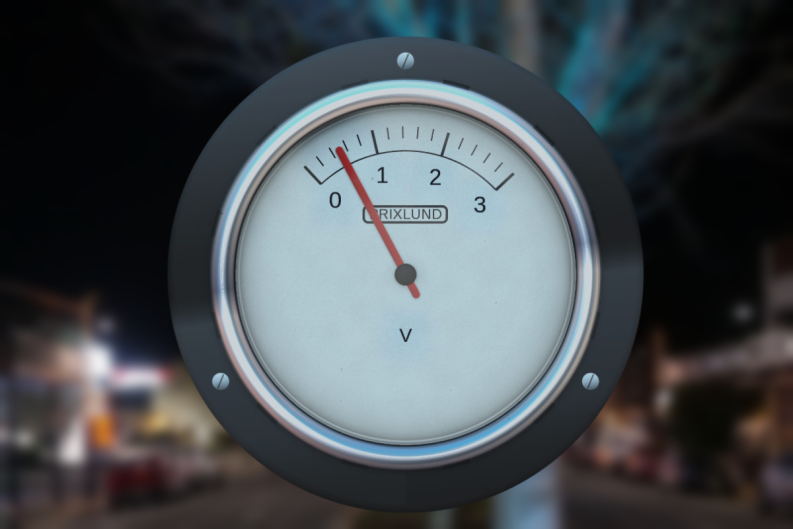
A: 0.5 V
